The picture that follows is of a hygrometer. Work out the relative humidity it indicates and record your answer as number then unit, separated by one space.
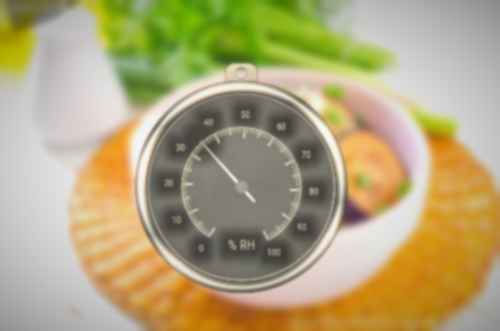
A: 35 %
